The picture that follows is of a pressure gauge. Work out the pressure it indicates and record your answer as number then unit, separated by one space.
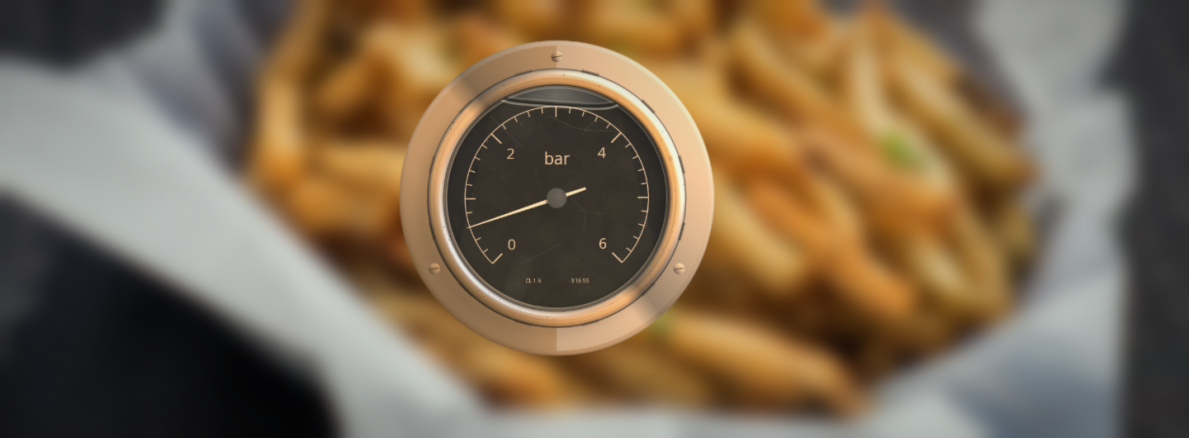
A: 0.6 bar
